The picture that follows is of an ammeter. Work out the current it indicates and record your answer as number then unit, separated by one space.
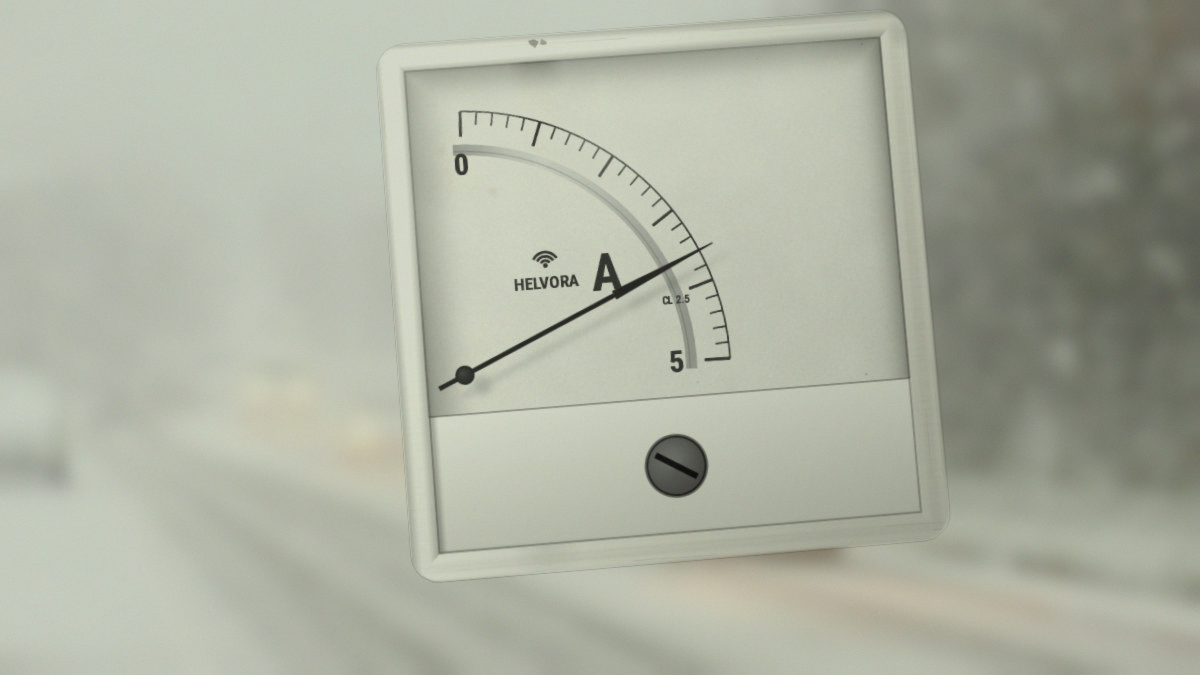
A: 3.6 A
